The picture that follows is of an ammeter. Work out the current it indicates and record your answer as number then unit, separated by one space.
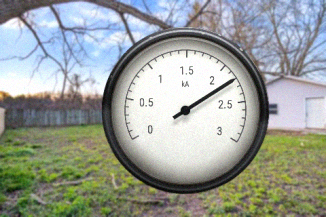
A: 2.2 kA
